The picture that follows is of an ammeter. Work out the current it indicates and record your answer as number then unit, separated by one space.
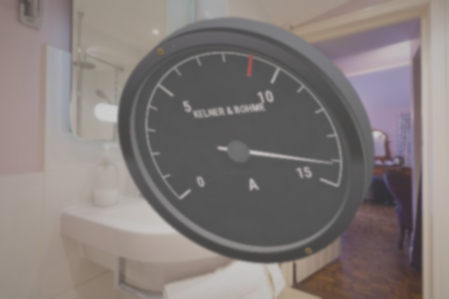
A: 14 A
